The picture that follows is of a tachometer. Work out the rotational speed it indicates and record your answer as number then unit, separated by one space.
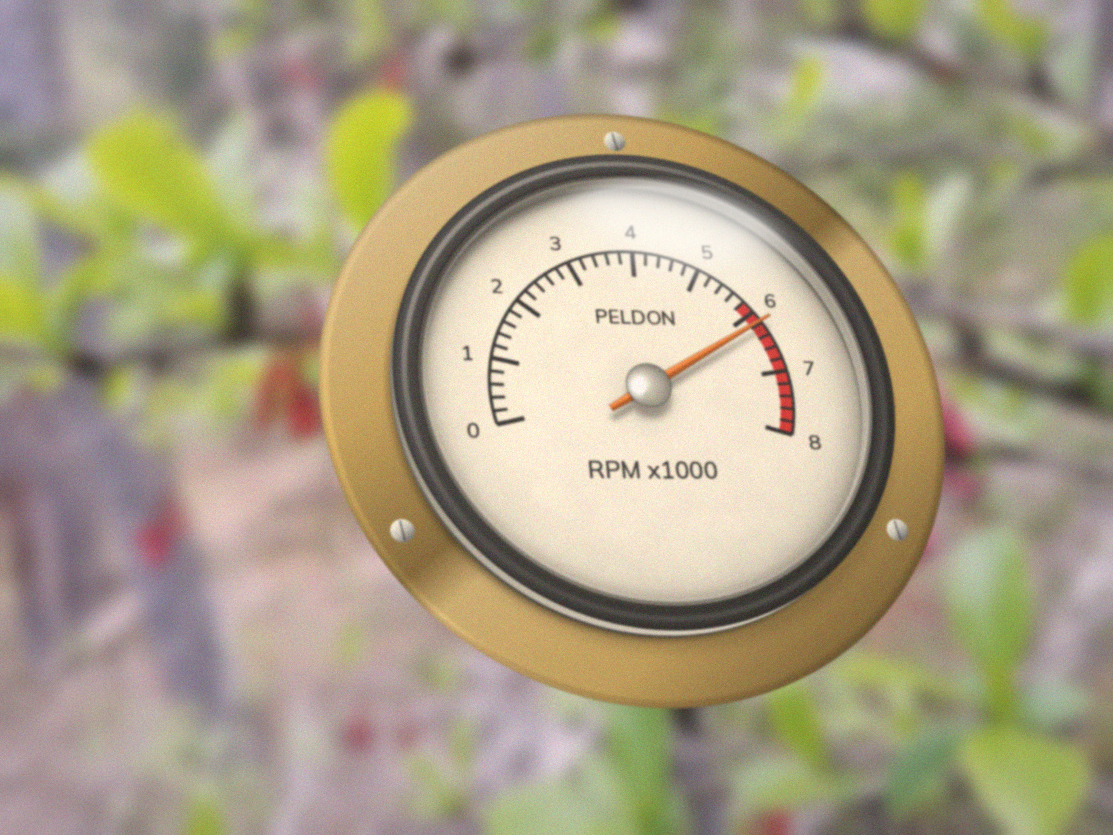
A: 6200 rpm
